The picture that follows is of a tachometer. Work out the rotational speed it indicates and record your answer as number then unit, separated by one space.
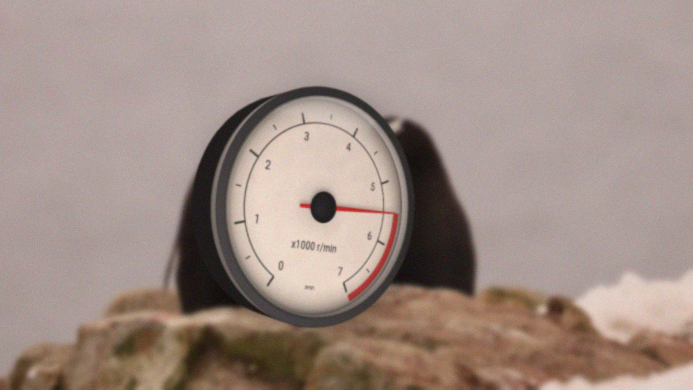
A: 5500 rpm
